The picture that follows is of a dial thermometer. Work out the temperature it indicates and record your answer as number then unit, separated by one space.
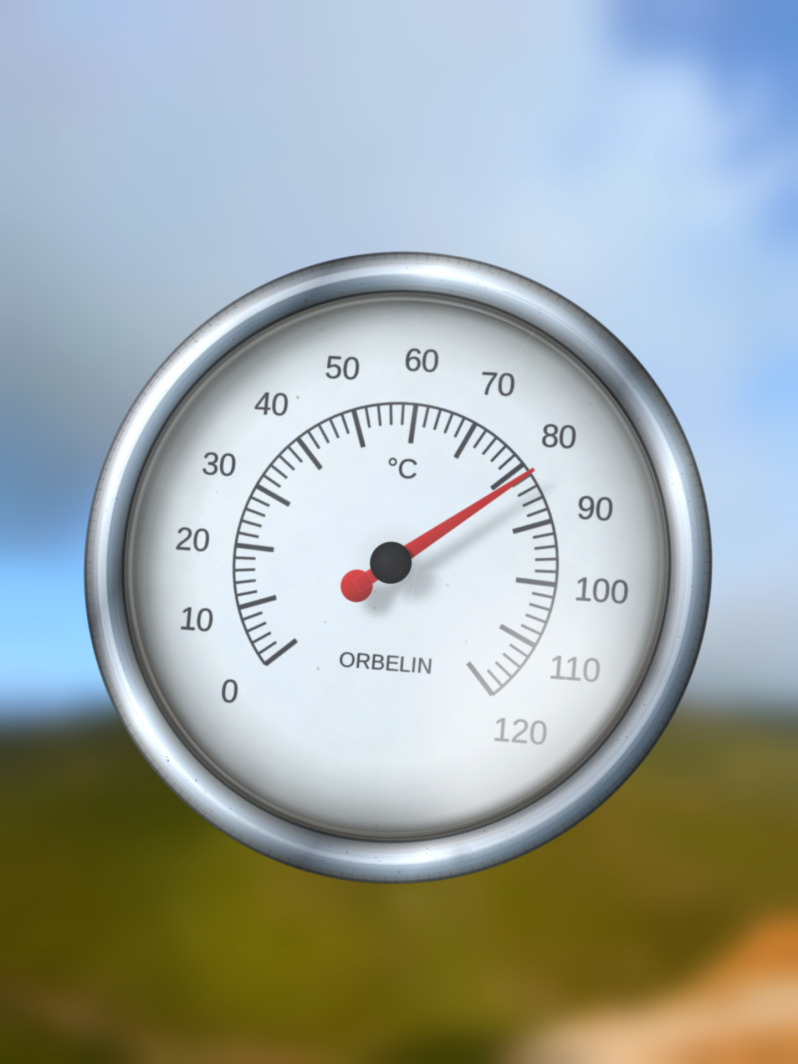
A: 82 °C
